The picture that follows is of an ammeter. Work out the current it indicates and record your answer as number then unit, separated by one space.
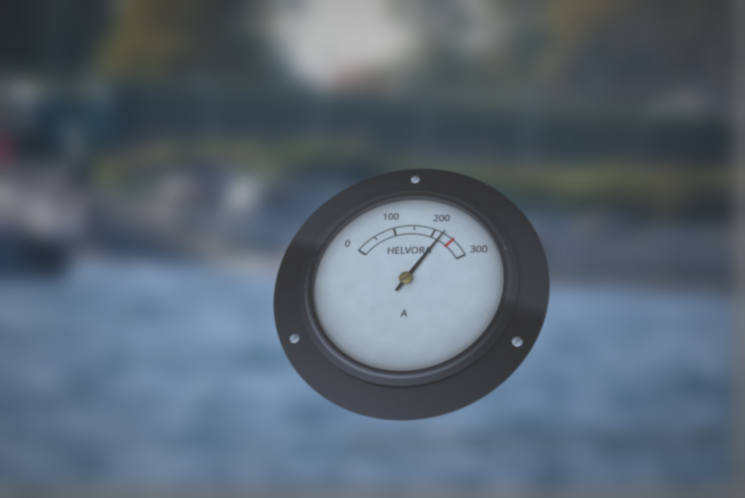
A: 225 A
